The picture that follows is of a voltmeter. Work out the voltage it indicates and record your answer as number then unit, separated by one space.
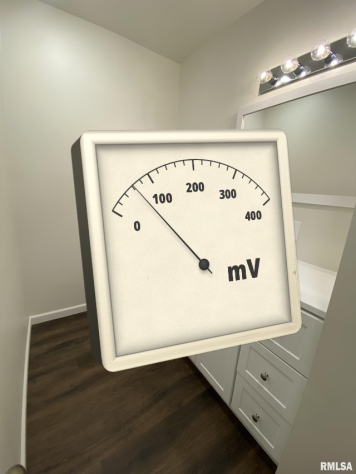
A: 60 mV
